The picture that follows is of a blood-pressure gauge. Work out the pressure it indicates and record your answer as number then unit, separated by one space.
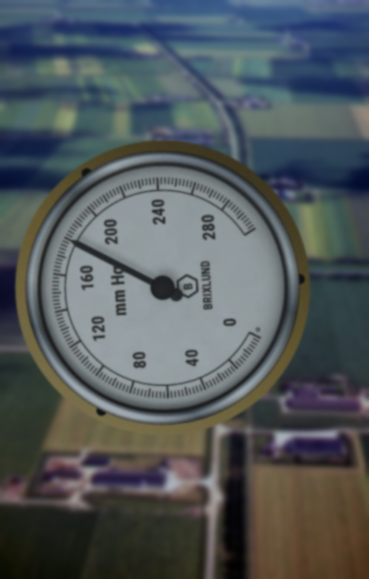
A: 180 mmHg
